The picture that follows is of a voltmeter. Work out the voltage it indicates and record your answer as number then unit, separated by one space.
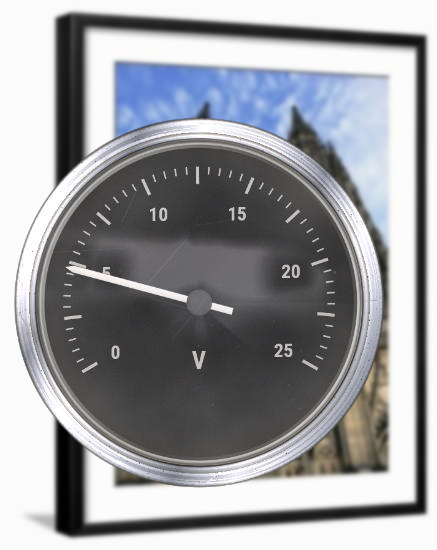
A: 4.75 V
